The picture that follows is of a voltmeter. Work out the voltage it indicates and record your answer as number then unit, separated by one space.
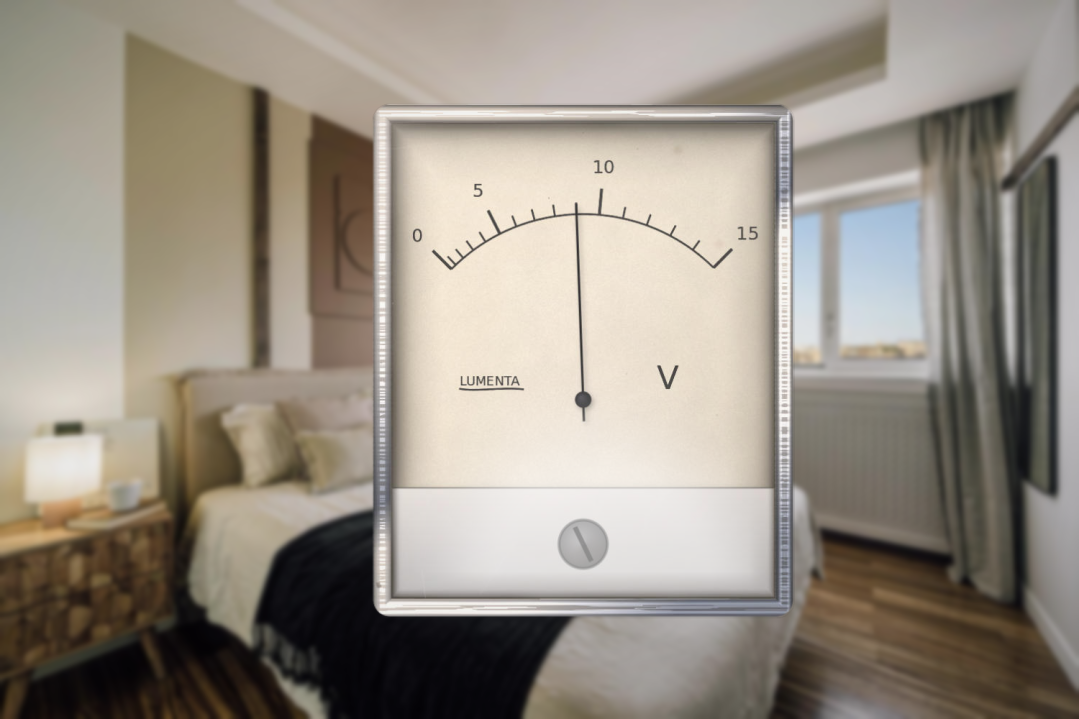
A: 9 V
